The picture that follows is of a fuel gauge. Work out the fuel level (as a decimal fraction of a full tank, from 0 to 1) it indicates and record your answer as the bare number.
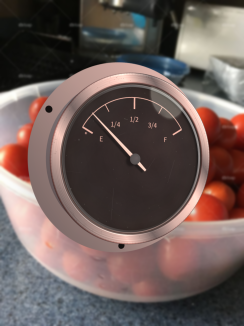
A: 0.125
